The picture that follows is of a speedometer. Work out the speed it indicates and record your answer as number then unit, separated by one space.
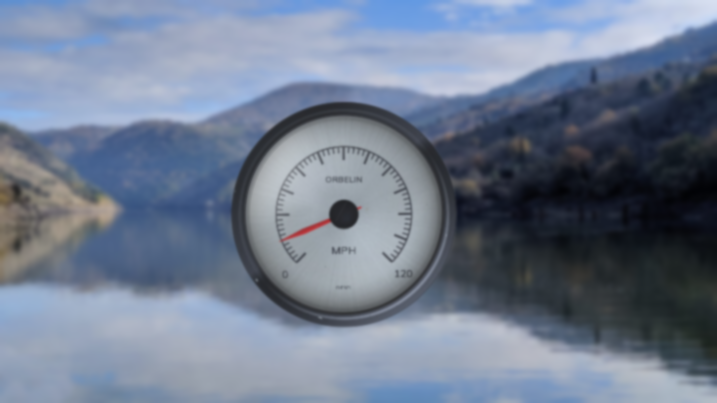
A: 10 mph
